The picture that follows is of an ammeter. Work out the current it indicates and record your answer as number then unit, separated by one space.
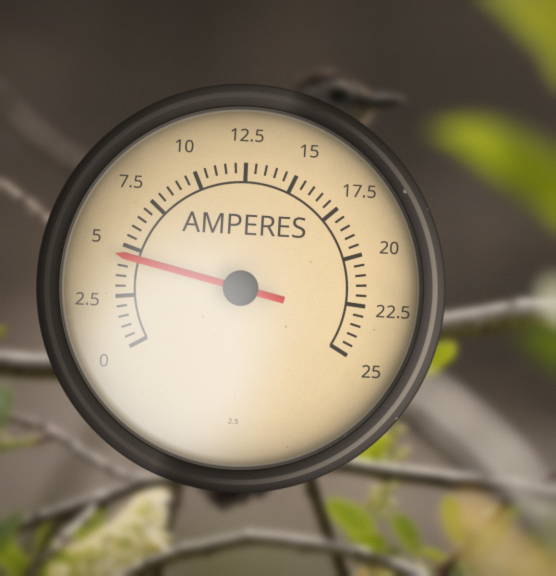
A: 4.5 A
